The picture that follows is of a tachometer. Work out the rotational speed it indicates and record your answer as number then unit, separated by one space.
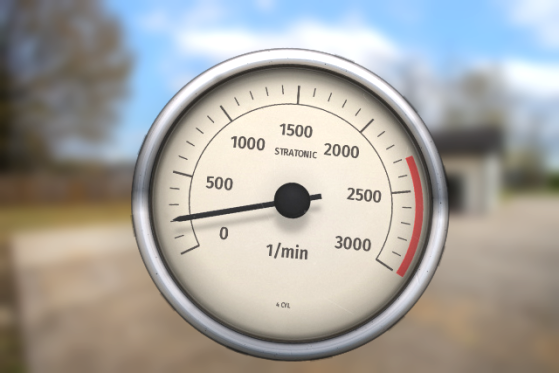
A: 200 rpm
